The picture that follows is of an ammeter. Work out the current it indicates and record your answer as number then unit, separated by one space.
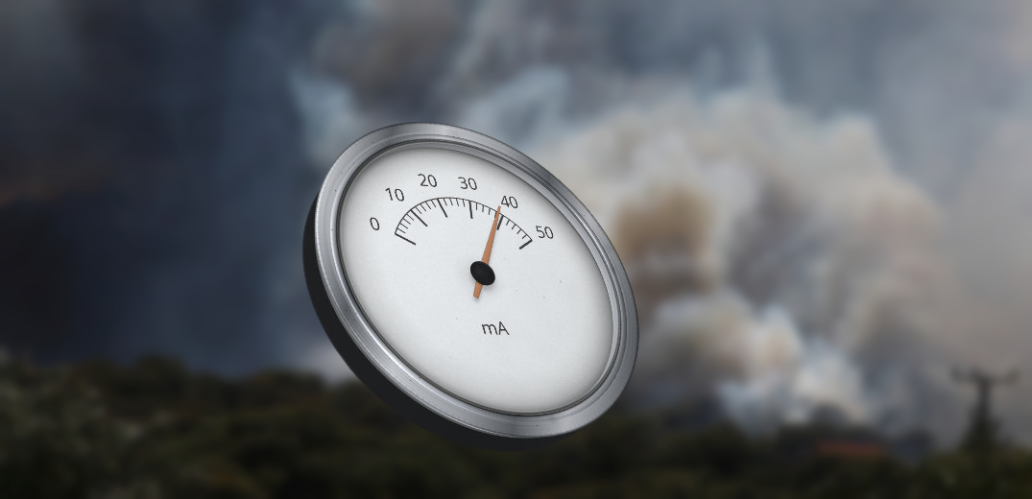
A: 38 mA
